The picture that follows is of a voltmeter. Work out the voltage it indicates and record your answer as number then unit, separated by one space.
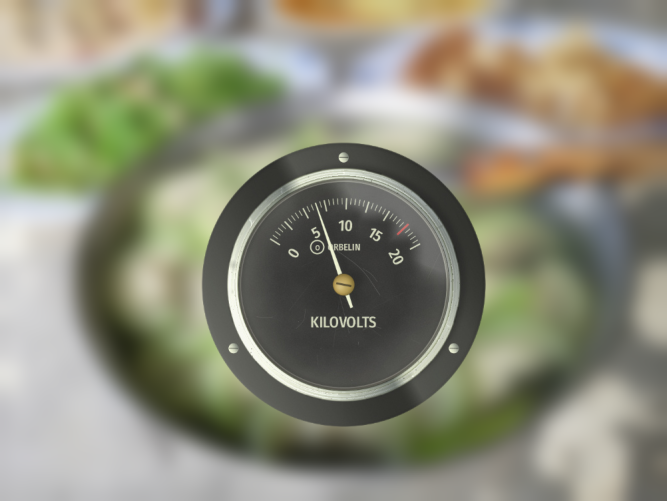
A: 6.5 kV
